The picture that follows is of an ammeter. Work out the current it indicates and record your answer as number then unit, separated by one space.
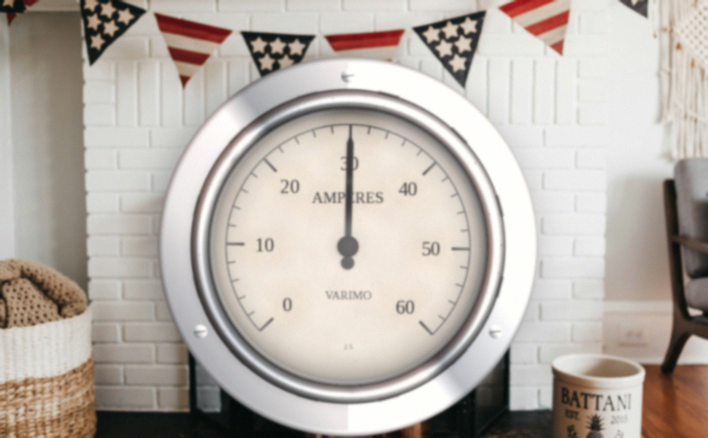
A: 30 A
